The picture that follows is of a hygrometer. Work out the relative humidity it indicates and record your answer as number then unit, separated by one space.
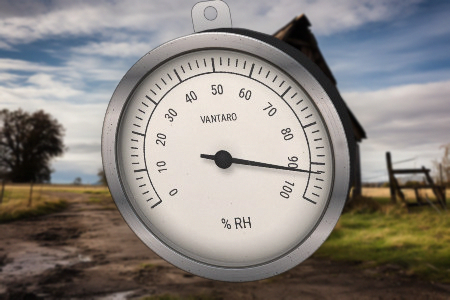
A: 92 %
